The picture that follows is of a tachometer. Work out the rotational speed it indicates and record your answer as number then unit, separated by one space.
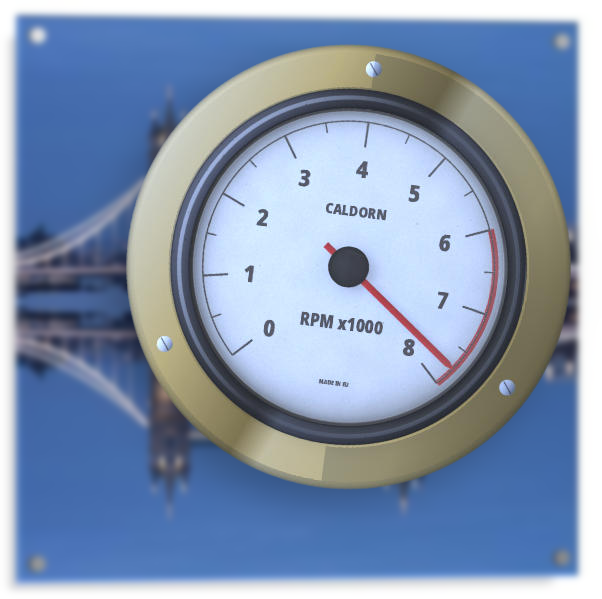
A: 7750 rpm
